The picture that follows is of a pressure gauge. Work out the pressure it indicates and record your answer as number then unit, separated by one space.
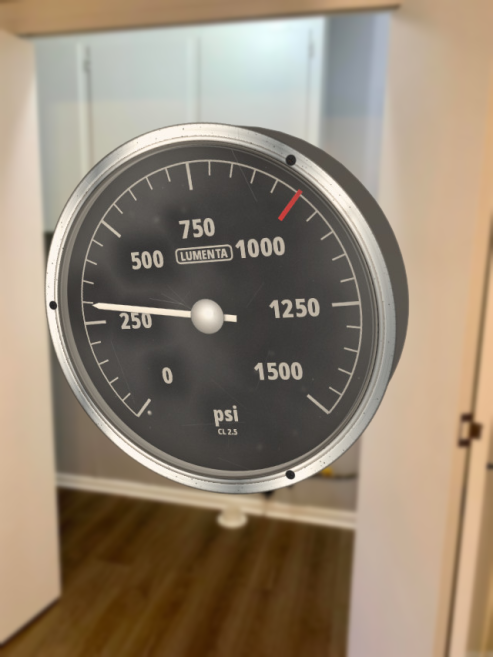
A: 300 psi
